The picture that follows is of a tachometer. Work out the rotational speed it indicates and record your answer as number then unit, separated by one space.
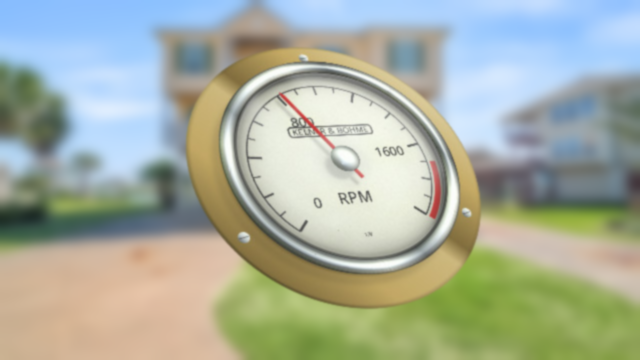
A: 800 rpm
